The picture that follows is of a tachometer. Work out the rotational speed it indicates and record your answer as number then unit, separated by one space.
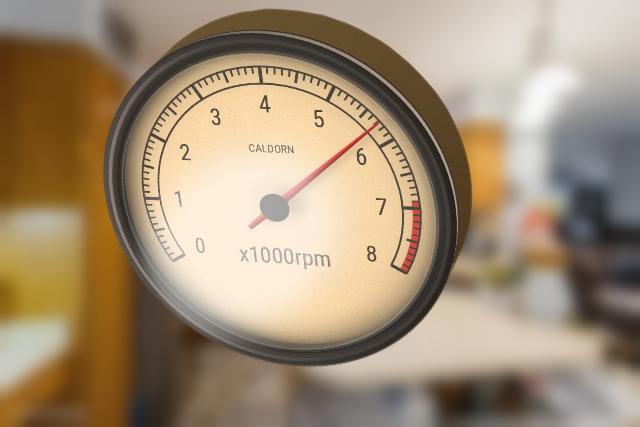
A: 5700 rpm
